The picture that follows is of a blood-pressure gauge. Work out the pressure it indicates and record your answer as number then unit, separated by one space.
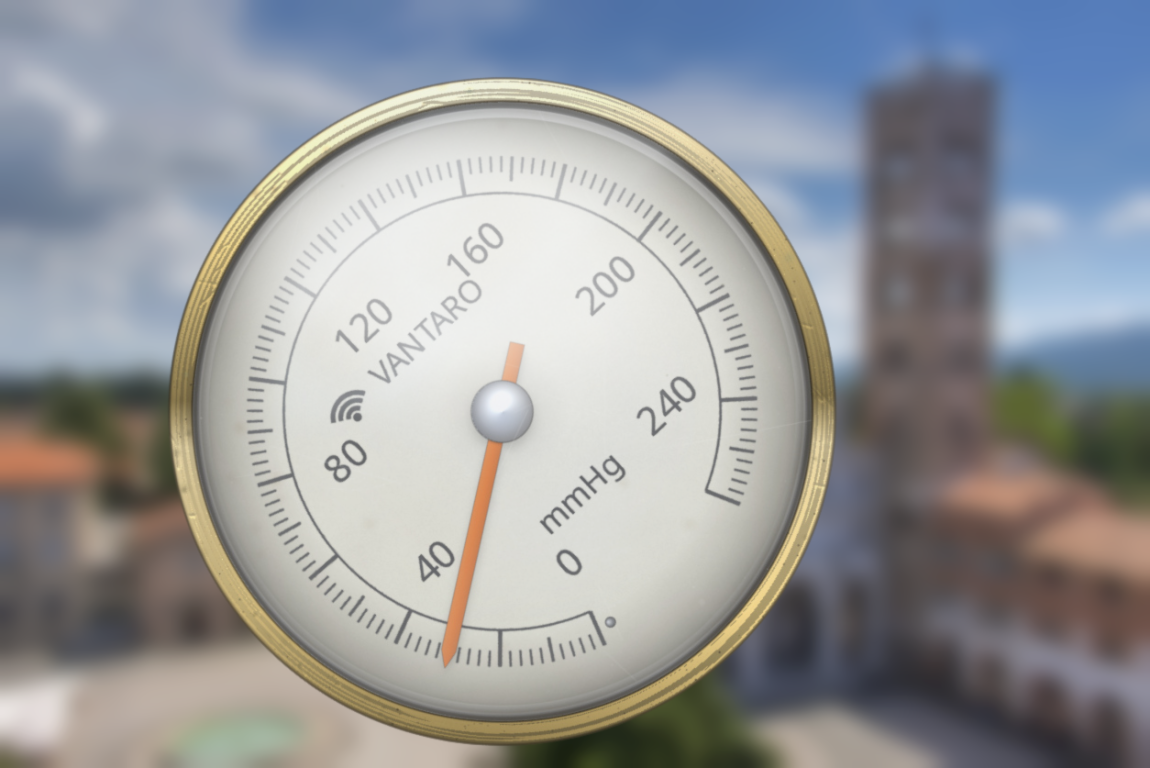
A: 30 mmHg
